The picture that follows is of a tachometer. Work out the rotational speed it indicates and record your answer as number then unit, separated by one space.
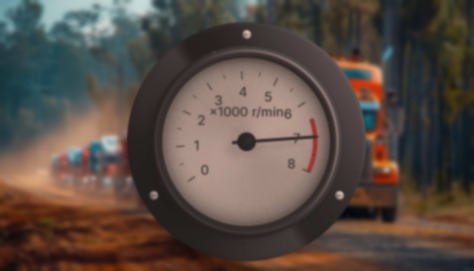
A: 7000 rpm
